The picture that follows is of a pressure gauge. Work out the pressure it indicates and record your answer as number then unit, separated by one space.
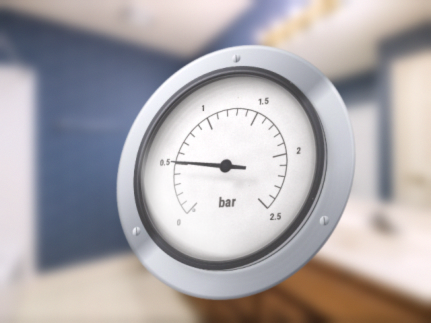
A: 0.5 bar
